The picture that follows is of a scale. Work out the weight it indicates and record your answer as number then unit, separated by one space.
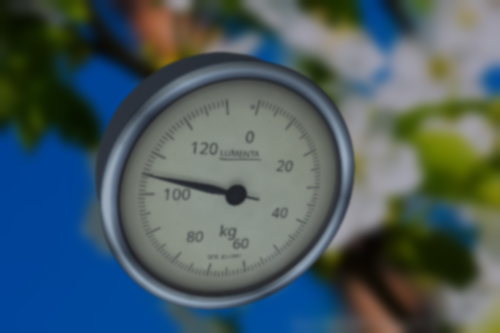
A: 105 kg
